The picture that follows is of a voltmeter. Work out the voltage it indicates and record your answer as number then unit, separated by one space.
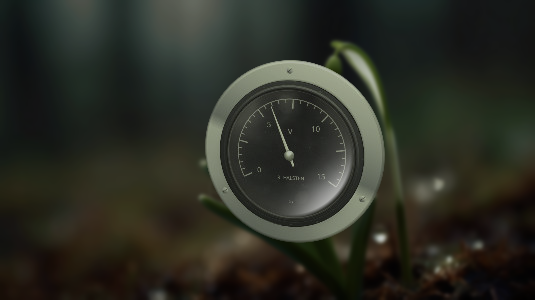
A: 6 V
